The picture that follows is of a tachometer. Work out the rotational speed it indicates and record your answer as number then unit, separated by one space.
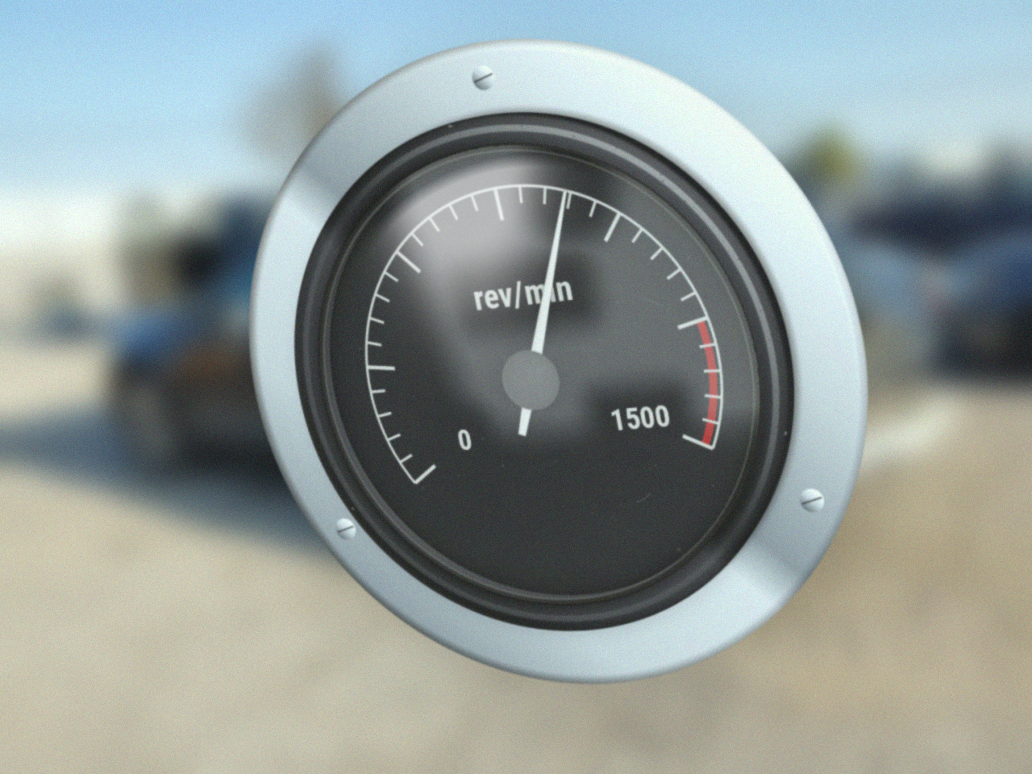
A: 900 rpm
